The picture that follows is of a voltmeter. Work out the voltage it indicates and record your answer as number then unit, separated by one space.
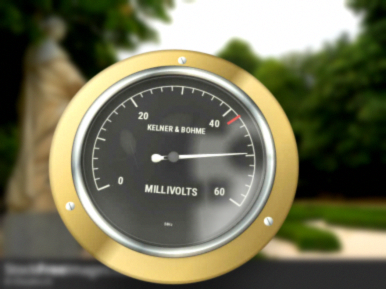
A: 50 mV
